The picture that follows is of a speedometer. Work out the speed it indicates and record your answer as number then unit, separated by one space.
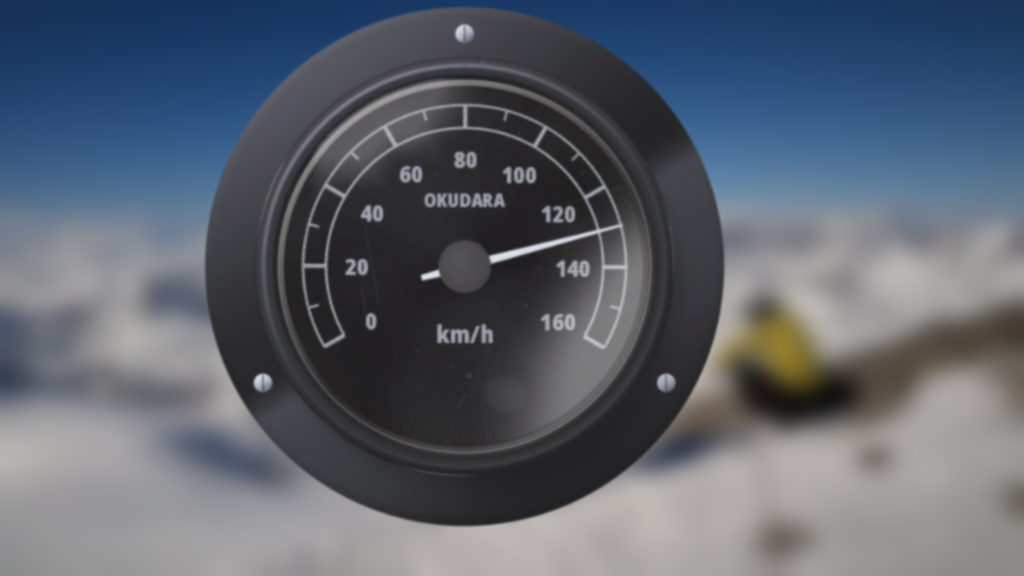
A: 130 km/h
